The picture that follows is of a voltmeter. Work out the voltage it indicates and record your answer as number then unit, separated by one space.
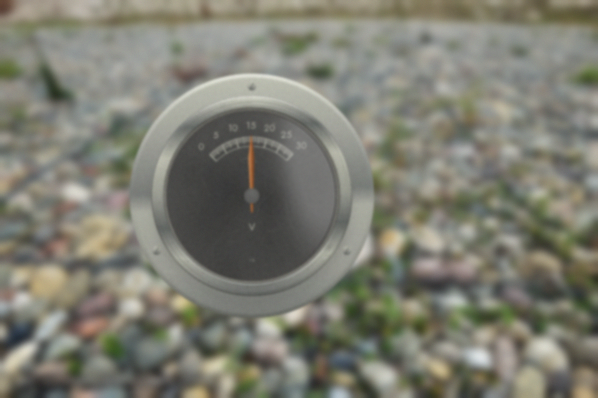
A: 15 V
